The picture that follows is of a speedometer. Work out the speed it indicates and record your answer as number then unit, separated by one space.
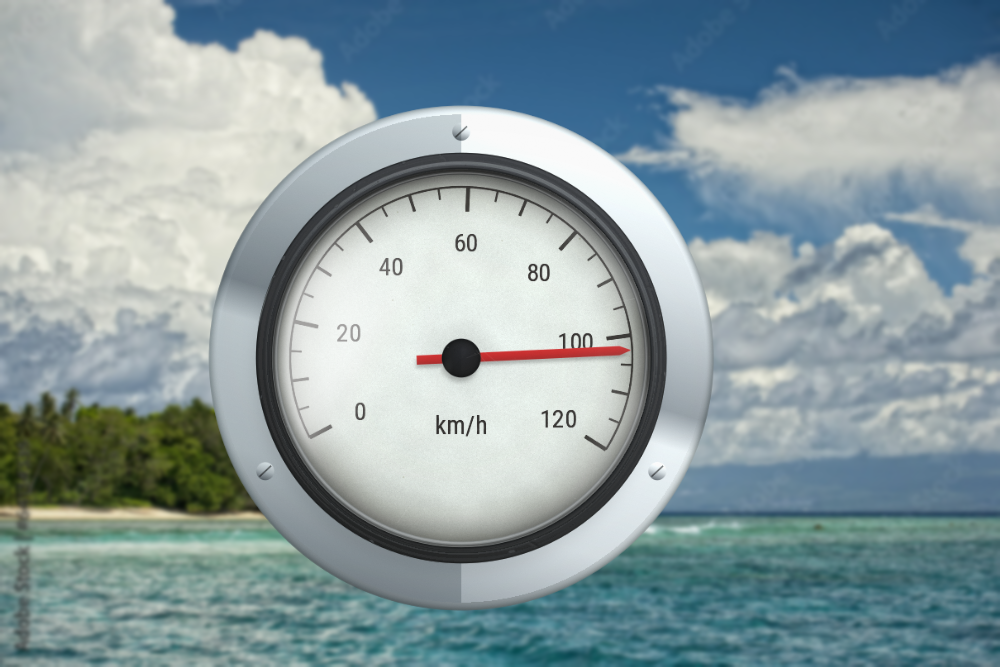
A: 102.5 km/h
